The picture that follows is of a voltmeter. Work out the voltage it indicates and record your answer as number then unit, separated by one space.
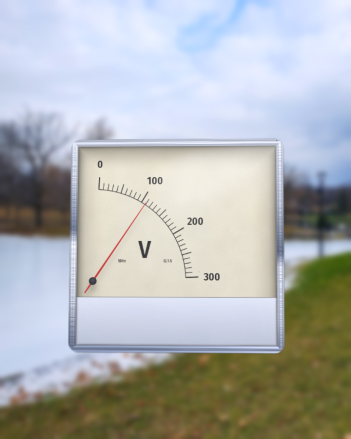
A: 110 V
